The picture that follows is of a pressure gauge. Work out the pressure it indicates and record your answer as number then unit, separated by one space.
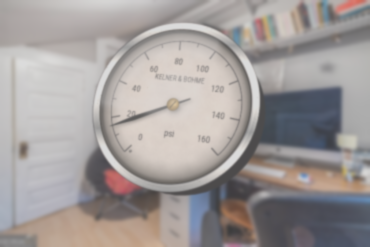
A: 15 psi
